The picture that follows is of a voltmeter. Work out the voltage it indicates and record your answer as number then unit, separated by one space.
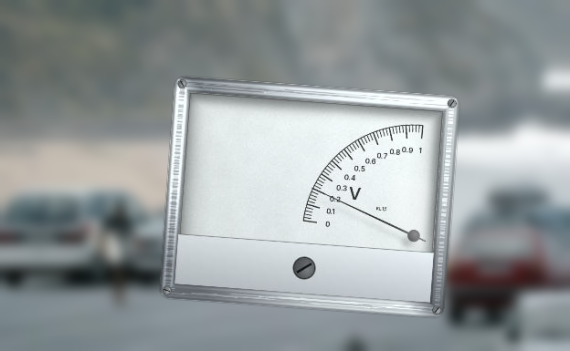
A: 0.2 V
